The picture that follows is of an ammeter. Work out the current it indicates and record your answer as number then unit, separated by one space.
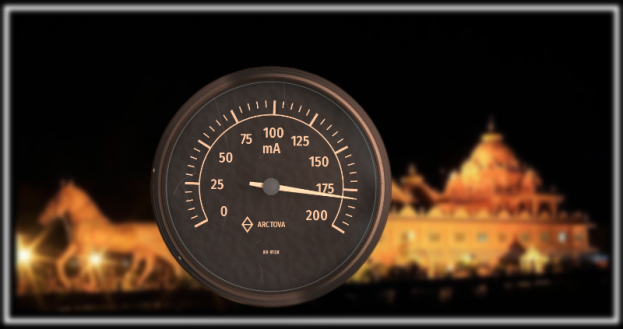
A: 180 mA
